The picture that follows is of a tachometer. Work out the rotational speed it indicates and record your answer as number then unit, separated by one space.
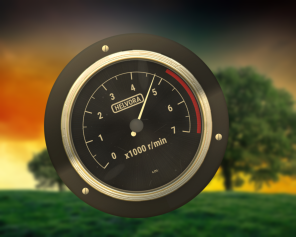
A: 4750 rpm
